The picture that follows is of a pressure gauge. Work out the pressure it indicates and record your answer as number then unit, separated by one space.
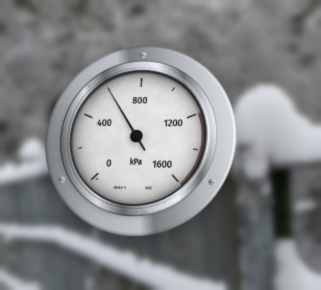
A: 600 kPa
